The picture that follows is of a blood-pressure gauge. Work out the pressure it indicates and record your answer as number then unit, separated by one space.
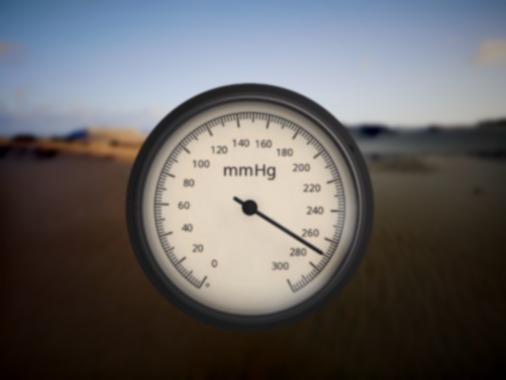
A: 270 mmHg
